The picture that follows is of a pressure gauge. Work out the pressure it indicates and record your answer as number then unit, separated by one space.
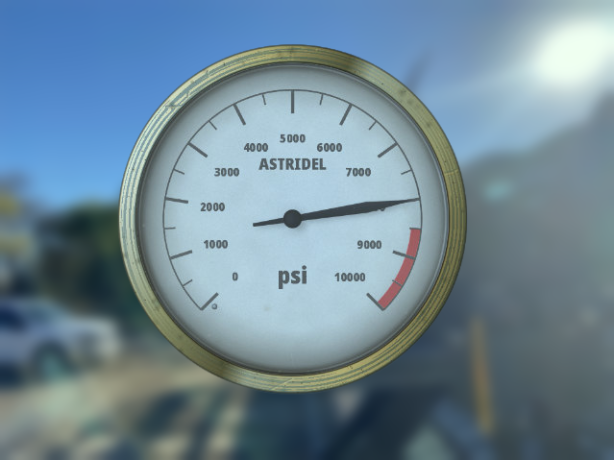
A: 8000 psi
